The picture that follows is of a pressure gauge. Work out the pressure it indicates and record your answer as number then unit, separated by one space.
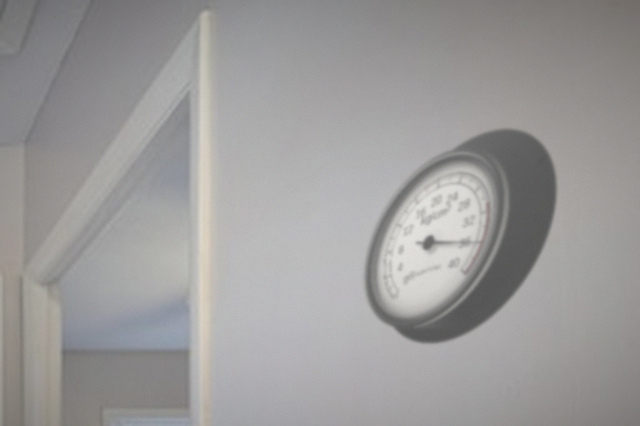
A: 36 kg/cm²
